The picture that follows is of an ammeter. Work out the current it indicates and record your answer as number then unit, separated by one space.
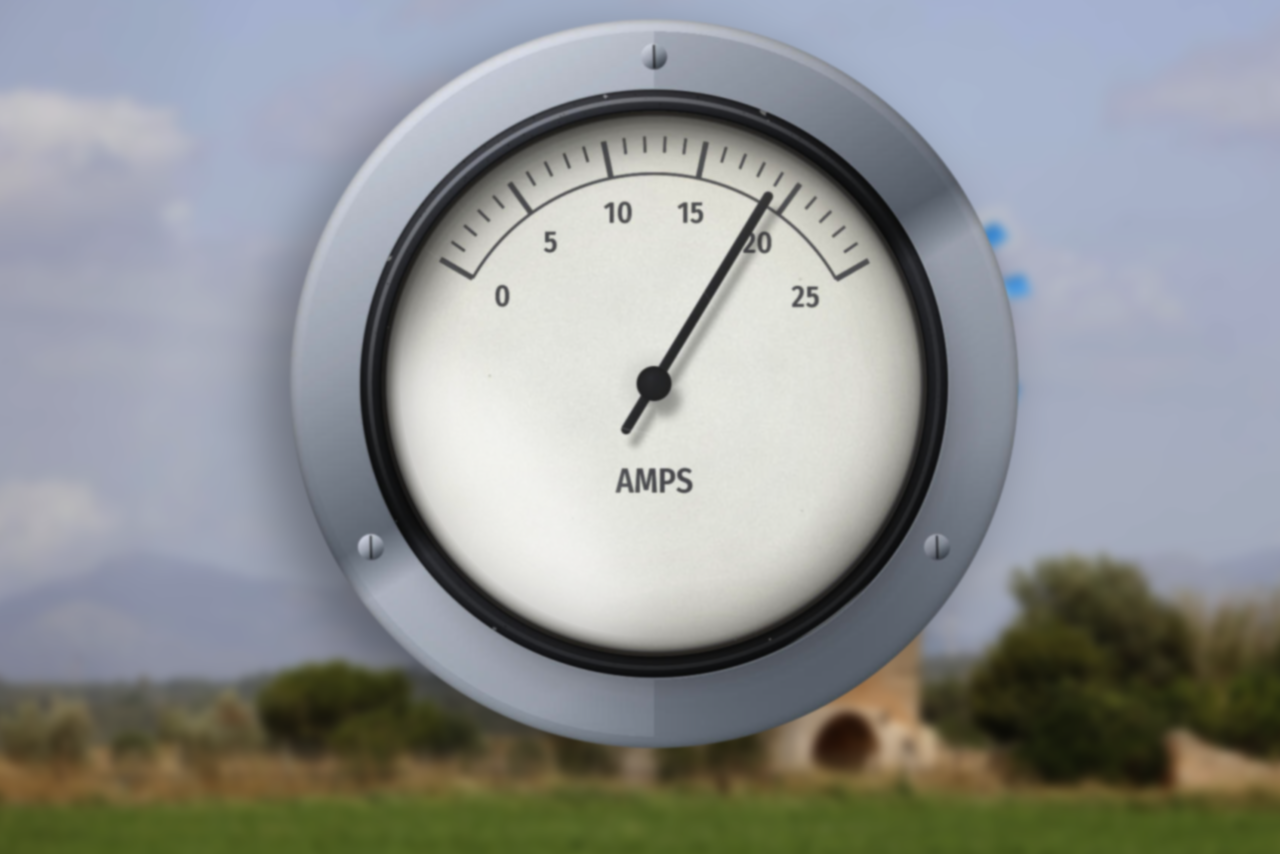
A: 19 A
